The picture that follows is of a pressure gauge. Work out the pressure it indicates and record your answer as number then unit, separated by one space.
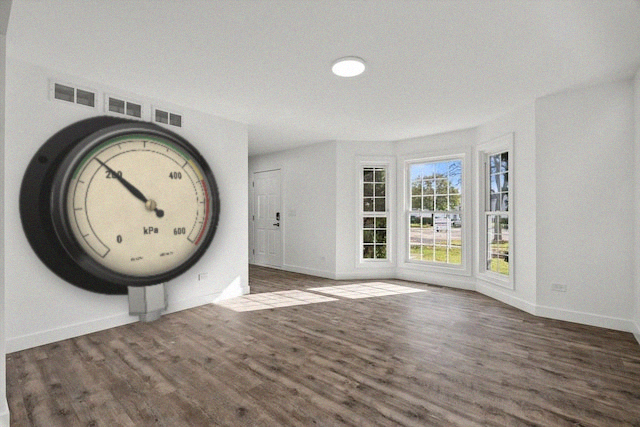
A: 200 kPa
